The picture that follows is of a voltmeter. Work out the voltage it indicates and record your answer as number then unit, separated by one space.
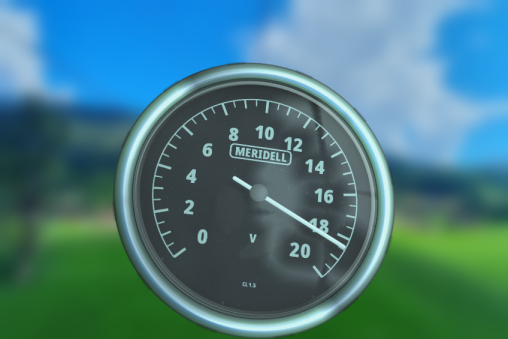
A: 18.5 V
